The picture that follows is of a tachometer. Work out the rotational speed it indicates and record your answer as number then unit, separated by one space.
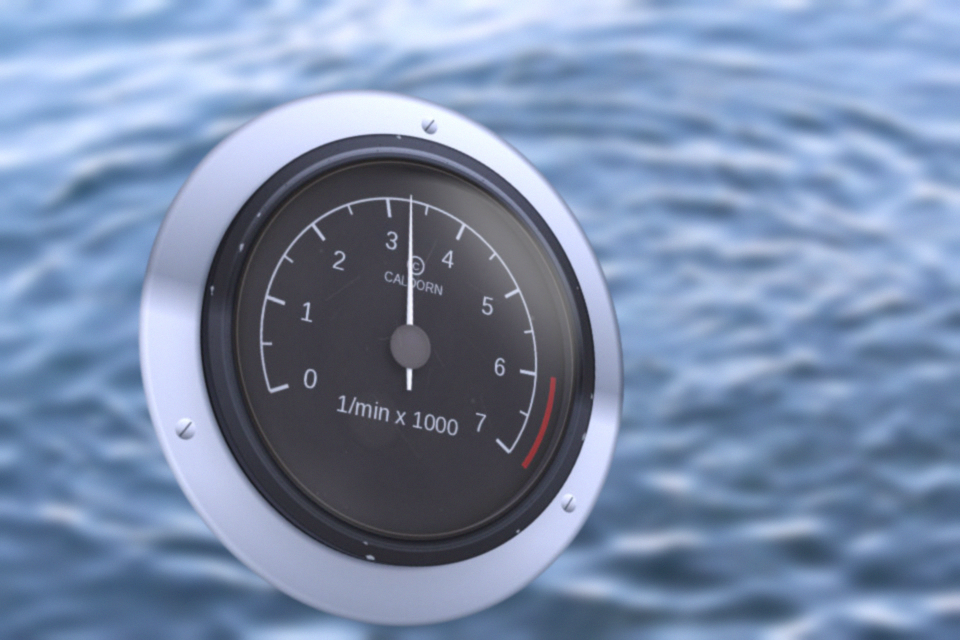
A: 3250 rpm
